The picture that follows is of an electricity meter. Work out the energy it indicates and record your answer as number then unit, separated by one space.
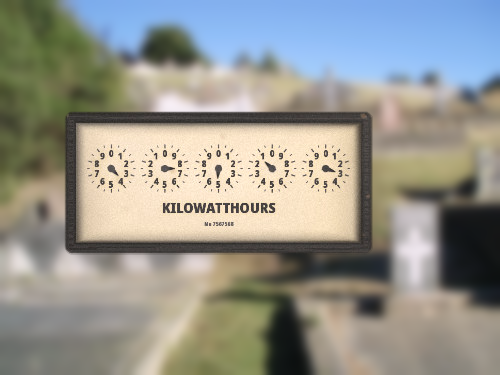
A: 37513 kWh
